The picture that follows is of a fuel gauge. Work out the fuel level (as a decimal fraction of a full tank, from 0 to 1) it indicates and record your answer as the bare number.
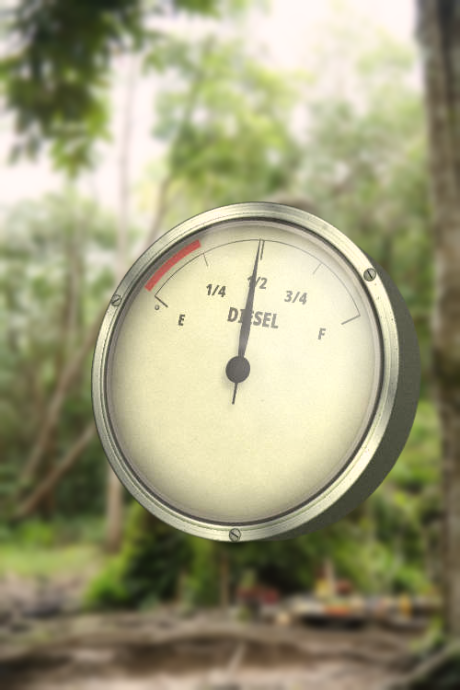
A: 0.5
